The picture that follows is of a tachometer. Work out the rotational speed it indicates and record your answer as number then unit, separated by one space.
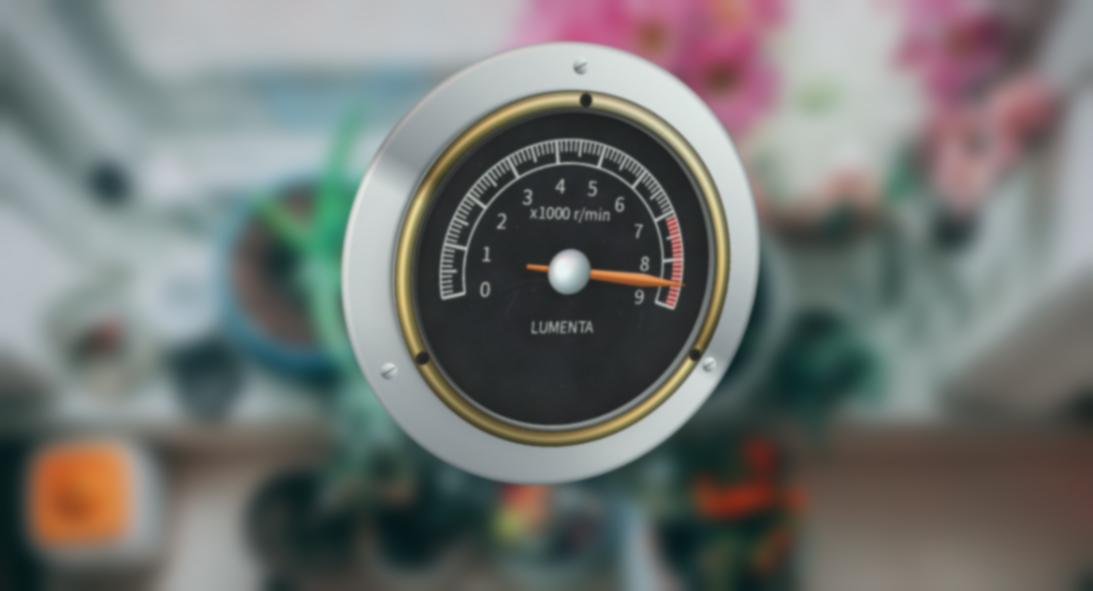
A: 8500 rpm
